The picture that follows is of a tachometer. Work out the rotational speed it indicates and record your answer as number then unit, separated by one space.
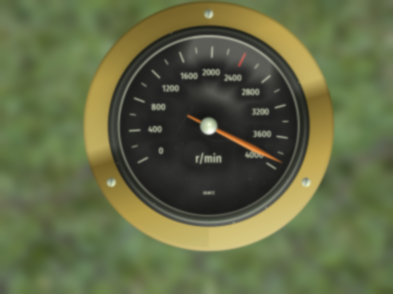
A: 3900 rpm
